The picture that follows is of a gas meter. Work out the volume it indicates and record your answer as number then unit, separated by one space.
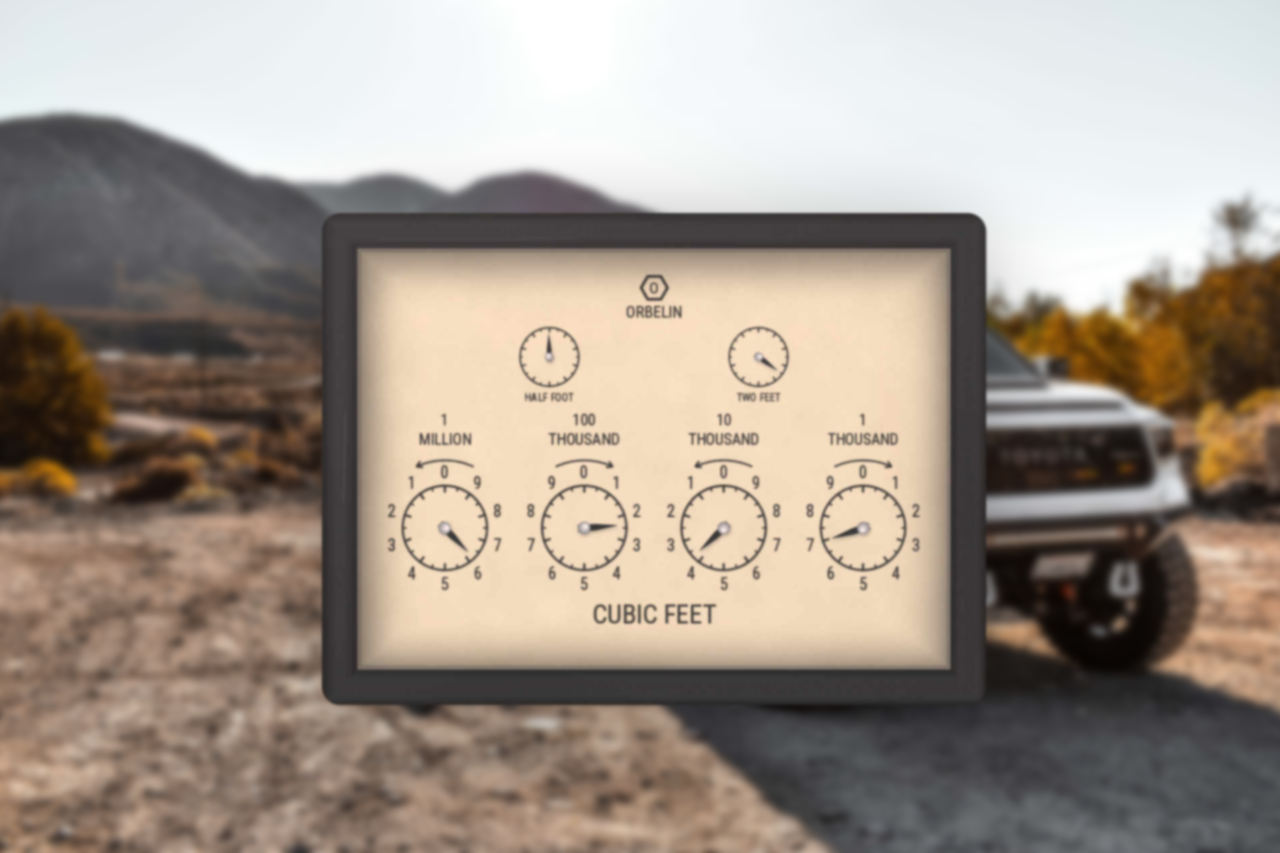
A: 623700 ft³
